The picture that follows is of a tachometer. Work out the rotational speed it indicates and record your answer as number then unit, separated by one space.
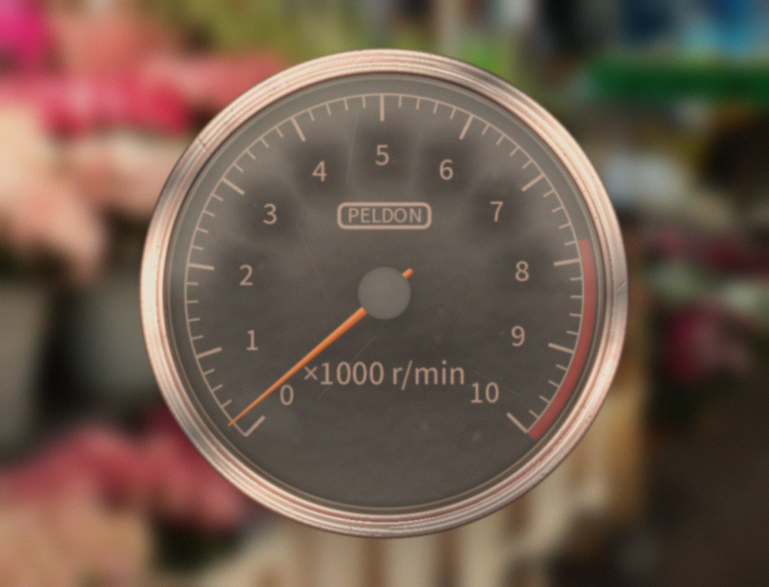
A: 200 rpm
